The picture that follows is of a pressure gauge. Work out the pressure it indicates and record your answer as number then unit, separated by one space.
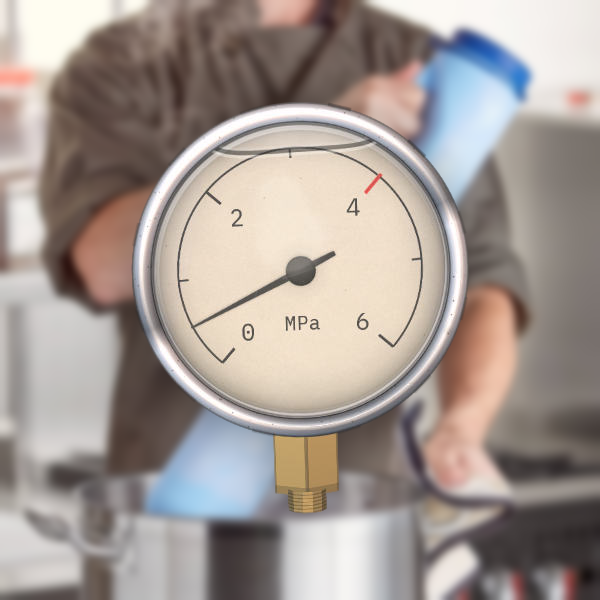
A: 0.5 MPa
